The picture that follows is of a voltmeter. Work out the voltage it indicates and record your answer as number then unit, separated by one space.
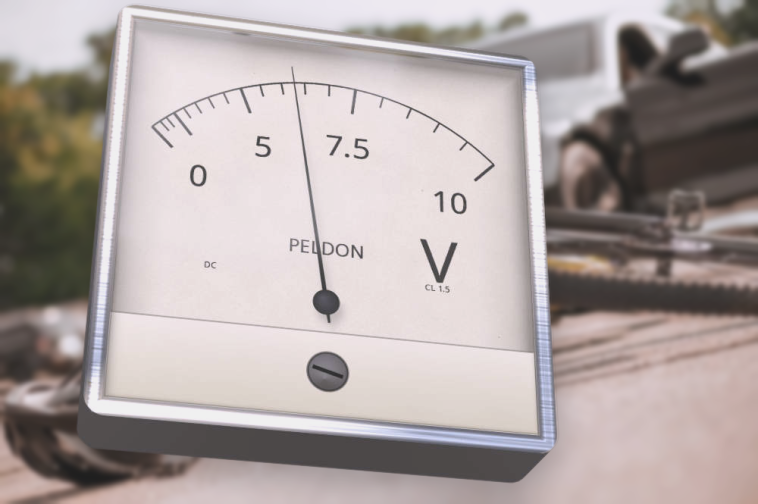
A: 6.25 V
